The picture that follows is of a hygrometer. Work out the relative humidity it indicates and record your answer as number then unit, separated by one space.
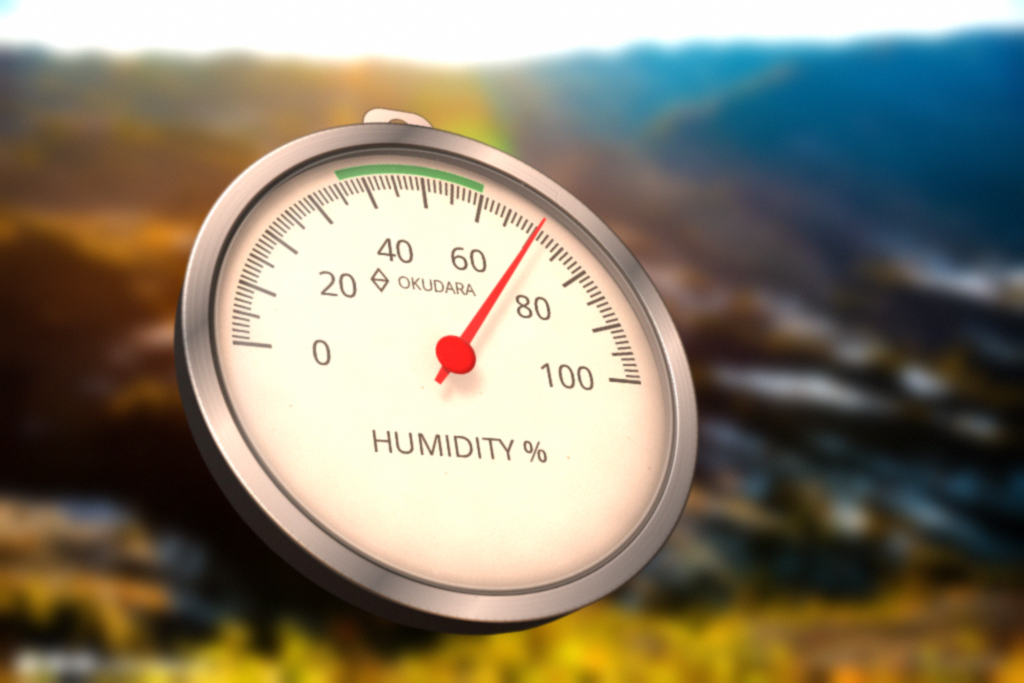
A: 70 %
